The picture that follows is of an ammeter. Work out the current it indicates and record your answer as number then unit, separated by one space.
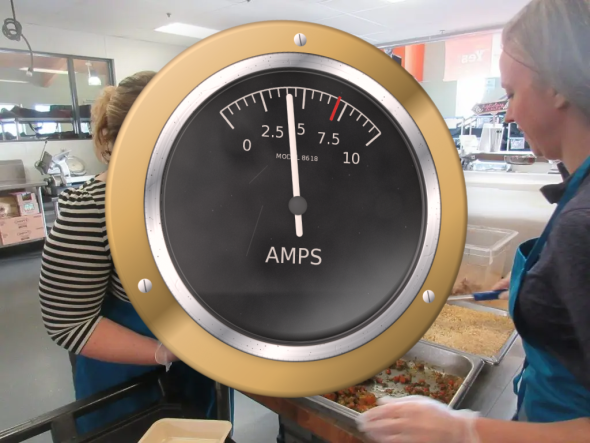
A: 4 A
